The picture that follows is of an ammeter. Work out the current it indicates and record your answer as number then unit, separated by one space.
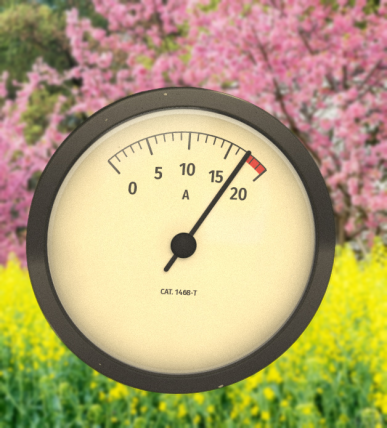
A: 17 A
